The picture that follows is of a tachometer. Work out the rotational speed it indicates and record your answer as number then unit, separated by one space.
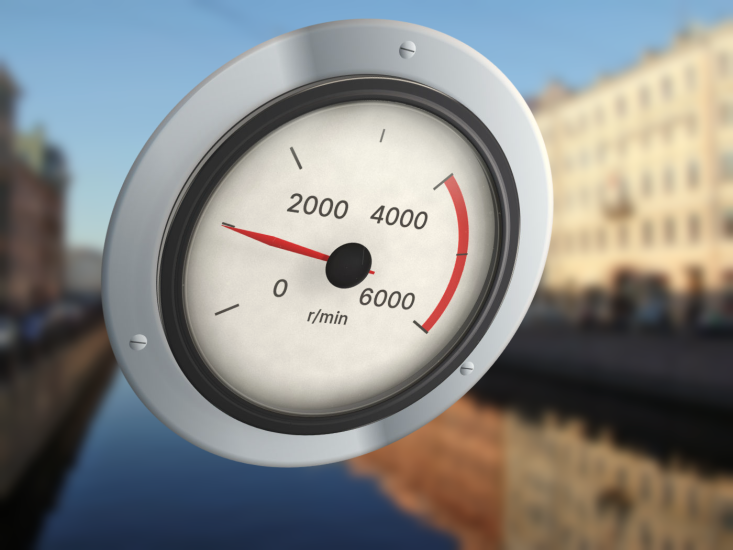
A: 1000 rpm
